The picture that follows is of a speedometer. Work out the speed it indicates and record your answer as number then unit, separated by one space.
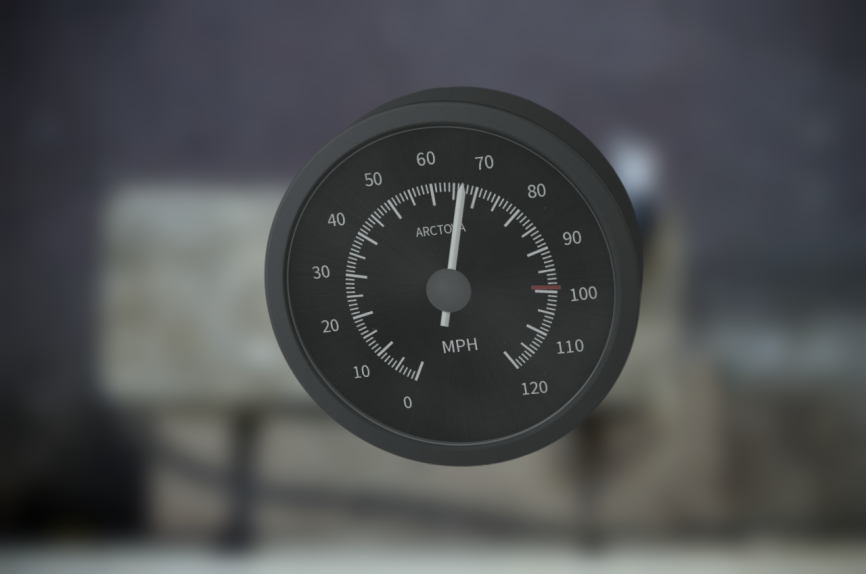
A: 67 mph
